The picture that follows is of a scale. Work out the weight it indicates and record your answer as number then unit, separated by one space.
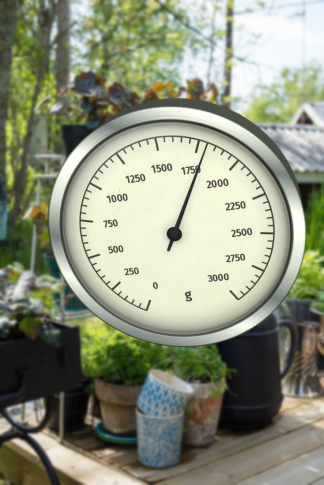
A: 1800 g
